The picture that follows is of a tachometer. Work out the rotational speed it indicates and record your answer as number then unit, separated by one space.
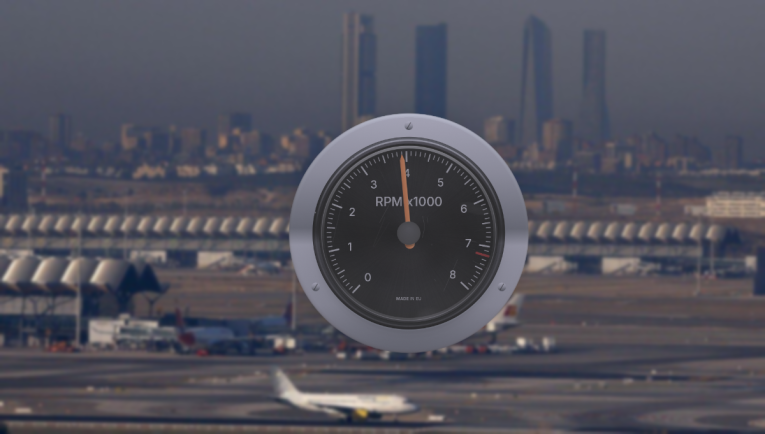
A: 3900 rpm
